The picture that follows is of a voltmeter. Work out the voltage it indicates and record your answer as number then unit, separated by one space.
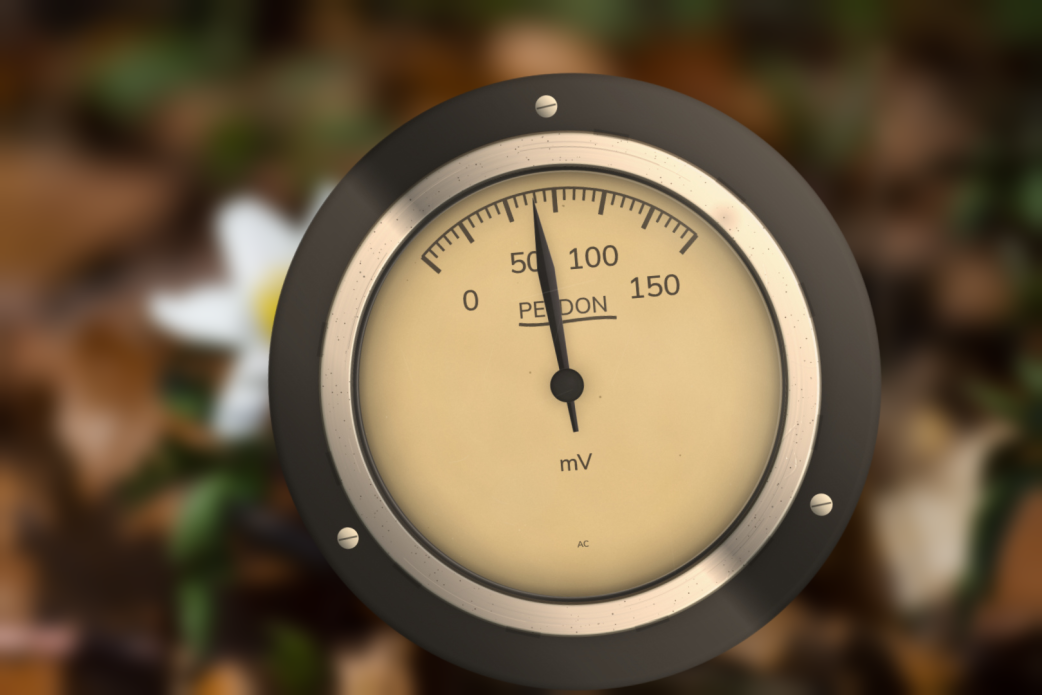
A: 65 mV
